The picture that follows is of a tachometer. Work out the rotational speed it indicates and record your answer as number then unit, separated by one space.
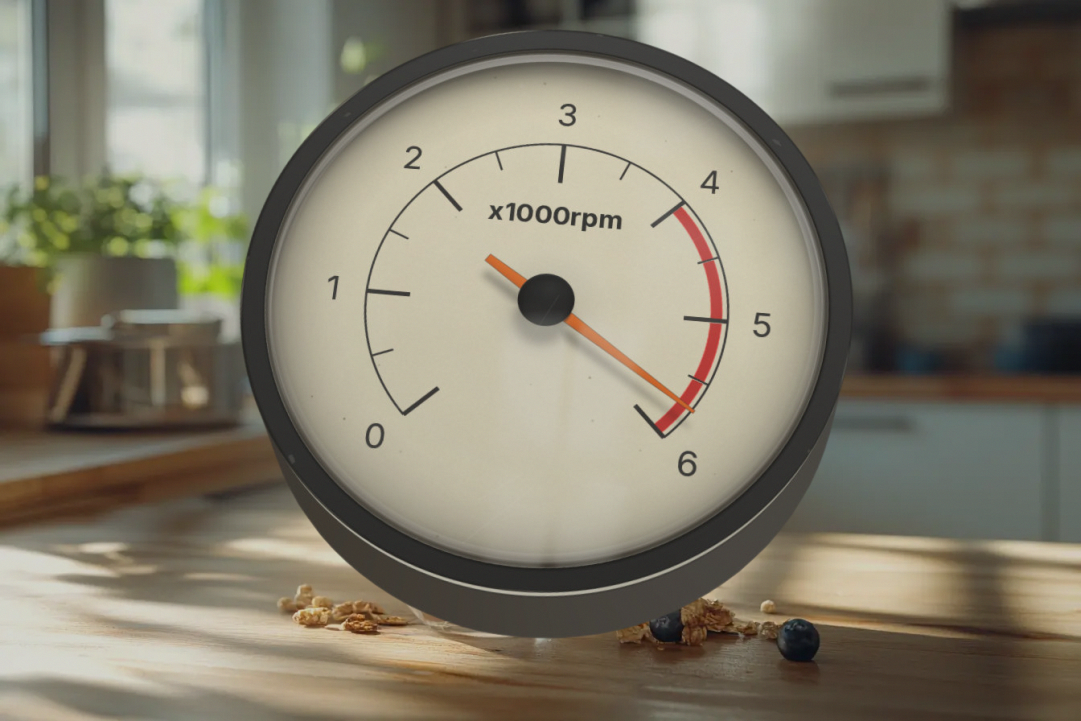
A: 5750 rpm
